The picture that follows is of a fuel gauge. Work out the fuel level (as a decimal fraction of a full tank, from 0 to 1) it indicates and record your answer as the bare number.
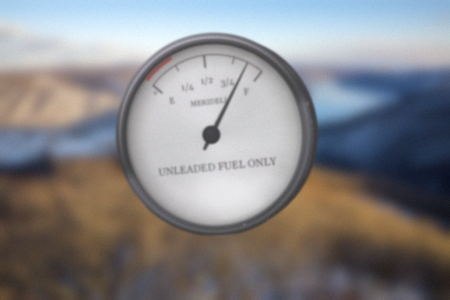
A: 0.875
